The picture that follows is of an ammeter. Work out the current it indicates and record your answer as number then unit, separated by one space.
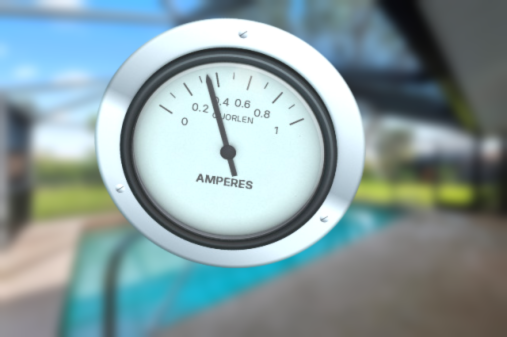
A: 0.35 A
